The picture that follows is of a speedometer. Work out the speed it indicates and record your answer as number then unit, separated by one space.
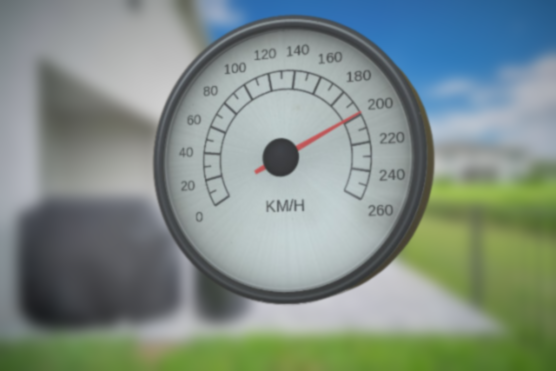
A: 200 km/h
